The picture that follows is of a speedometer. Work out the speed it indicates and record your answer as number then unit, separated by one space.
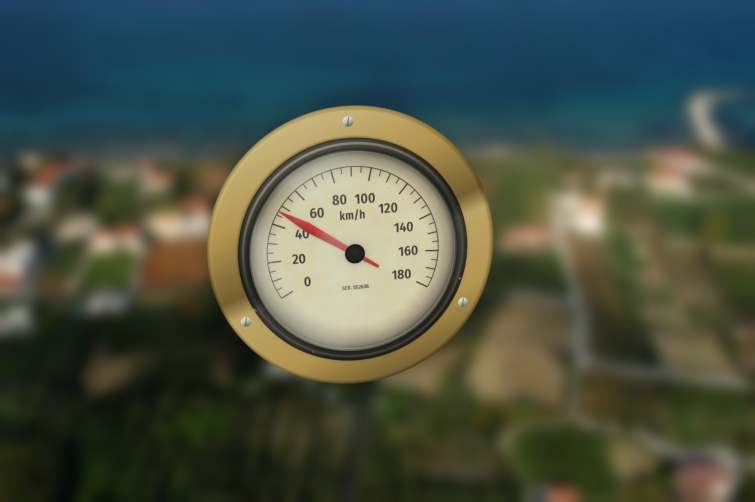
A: 47.5 km/h
